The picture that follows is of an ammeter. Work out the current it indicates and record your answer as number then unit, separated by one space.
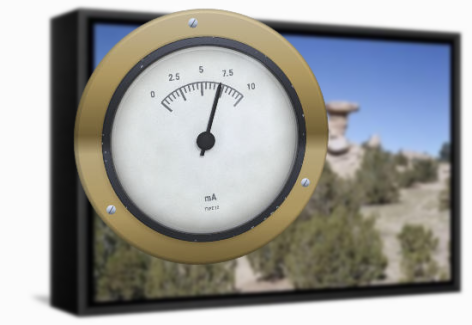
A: 7 mA
